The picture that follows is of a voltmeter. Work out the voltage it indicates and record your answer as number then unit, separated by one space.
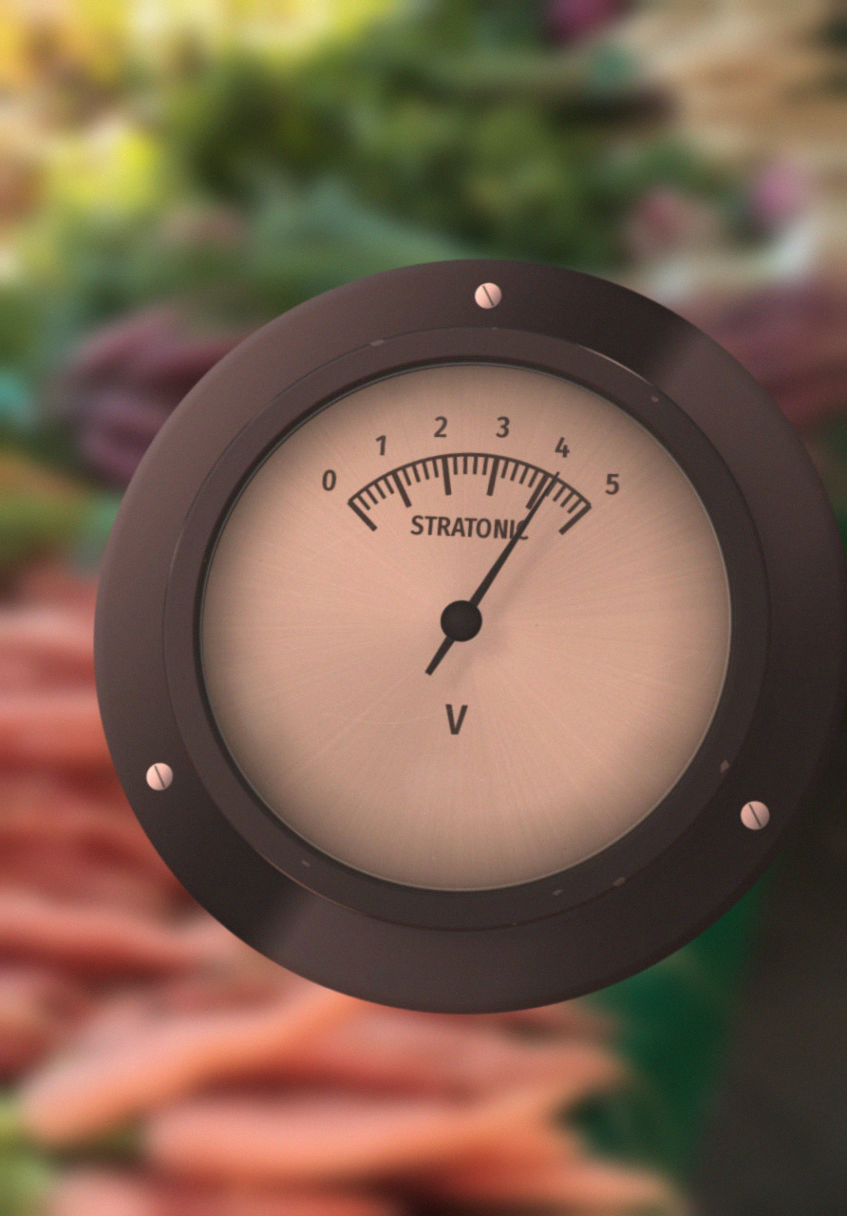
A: 4.2 V
